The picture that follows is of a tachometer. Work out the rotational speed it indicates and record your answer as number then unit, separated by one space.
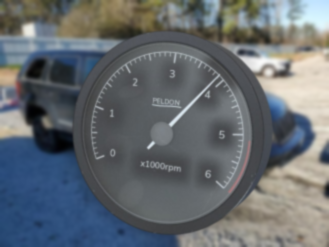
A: 3900 rpm
